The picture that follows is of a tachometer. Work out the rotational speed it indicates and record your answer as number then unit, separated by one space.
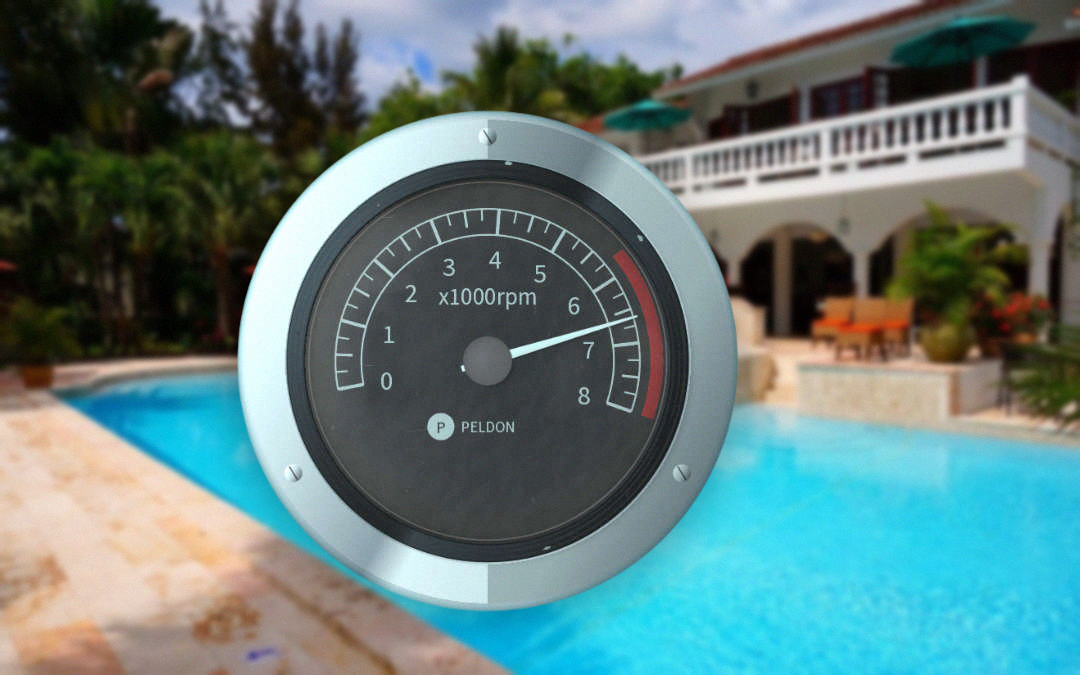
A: 6625 rpm
